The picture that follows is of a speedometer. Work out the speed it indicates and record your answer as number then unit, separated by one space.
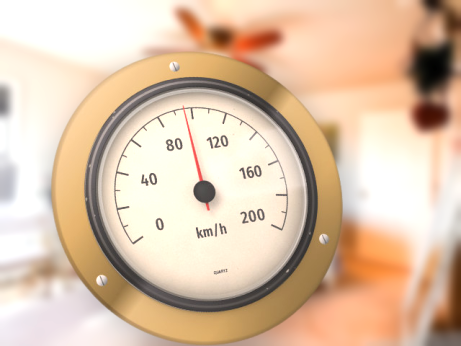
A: 95 km/h
